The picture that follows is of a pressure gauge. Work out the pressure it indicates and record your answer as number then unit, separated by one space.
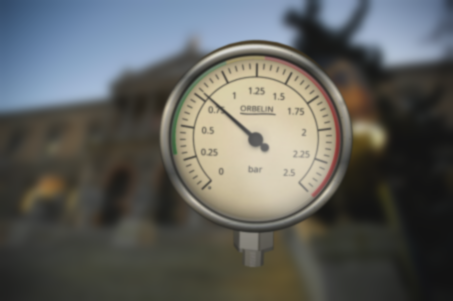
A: 0.8 bar
